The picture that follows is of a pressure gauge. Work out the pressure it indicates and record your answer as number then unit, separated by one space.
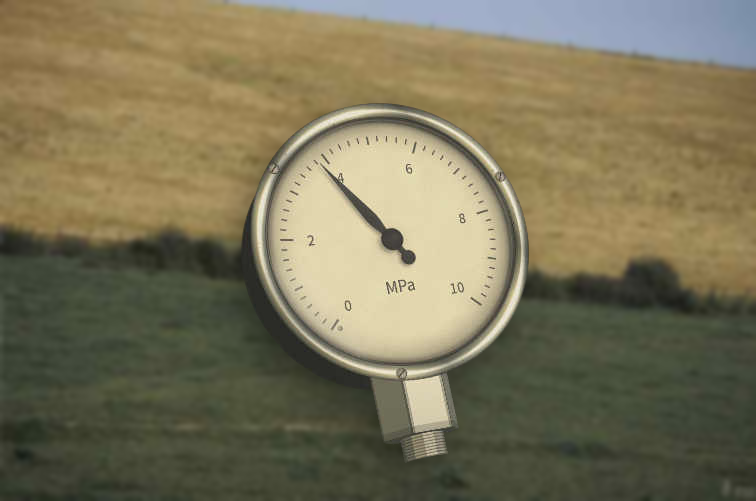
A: 3.8 MPa
